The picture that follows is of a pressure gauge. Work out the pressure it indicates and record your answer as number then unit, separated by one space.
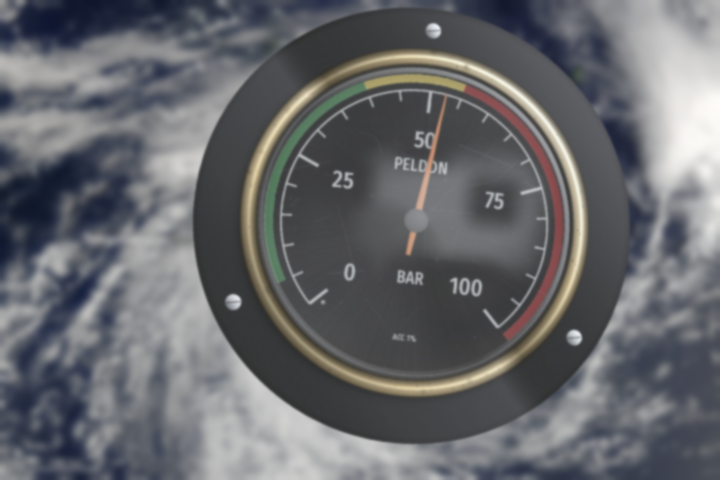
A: 52.5 bar
